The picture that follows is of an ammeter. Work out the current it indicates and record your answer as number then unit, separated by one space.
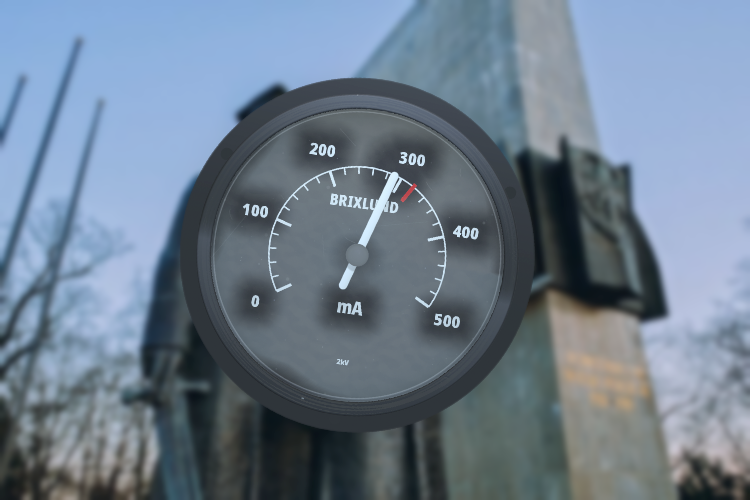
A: 290 mA
